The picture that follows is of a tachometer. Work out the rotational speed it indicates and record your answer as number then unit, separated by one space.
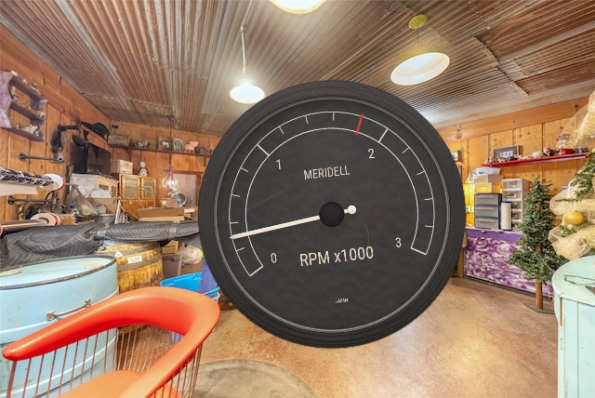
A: 300 rpm
